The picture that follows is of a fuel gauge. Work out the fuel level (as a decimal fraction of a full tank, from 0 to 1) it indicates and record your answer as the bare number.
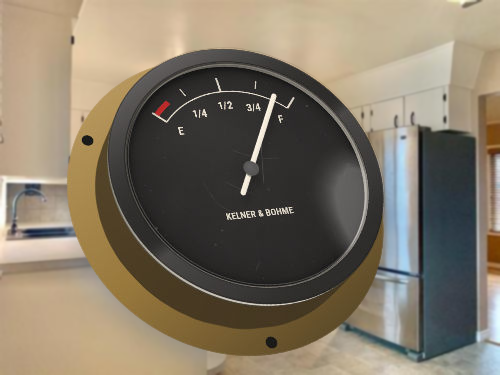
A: 0.875
